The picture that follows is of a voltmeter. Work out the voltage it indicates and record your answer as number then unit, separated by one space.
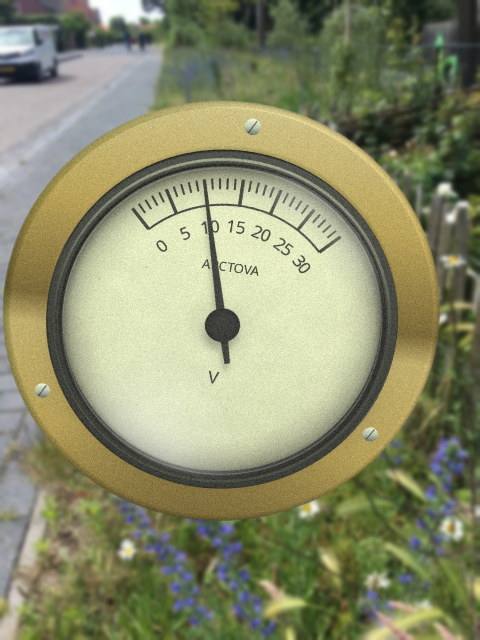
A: 10 V
